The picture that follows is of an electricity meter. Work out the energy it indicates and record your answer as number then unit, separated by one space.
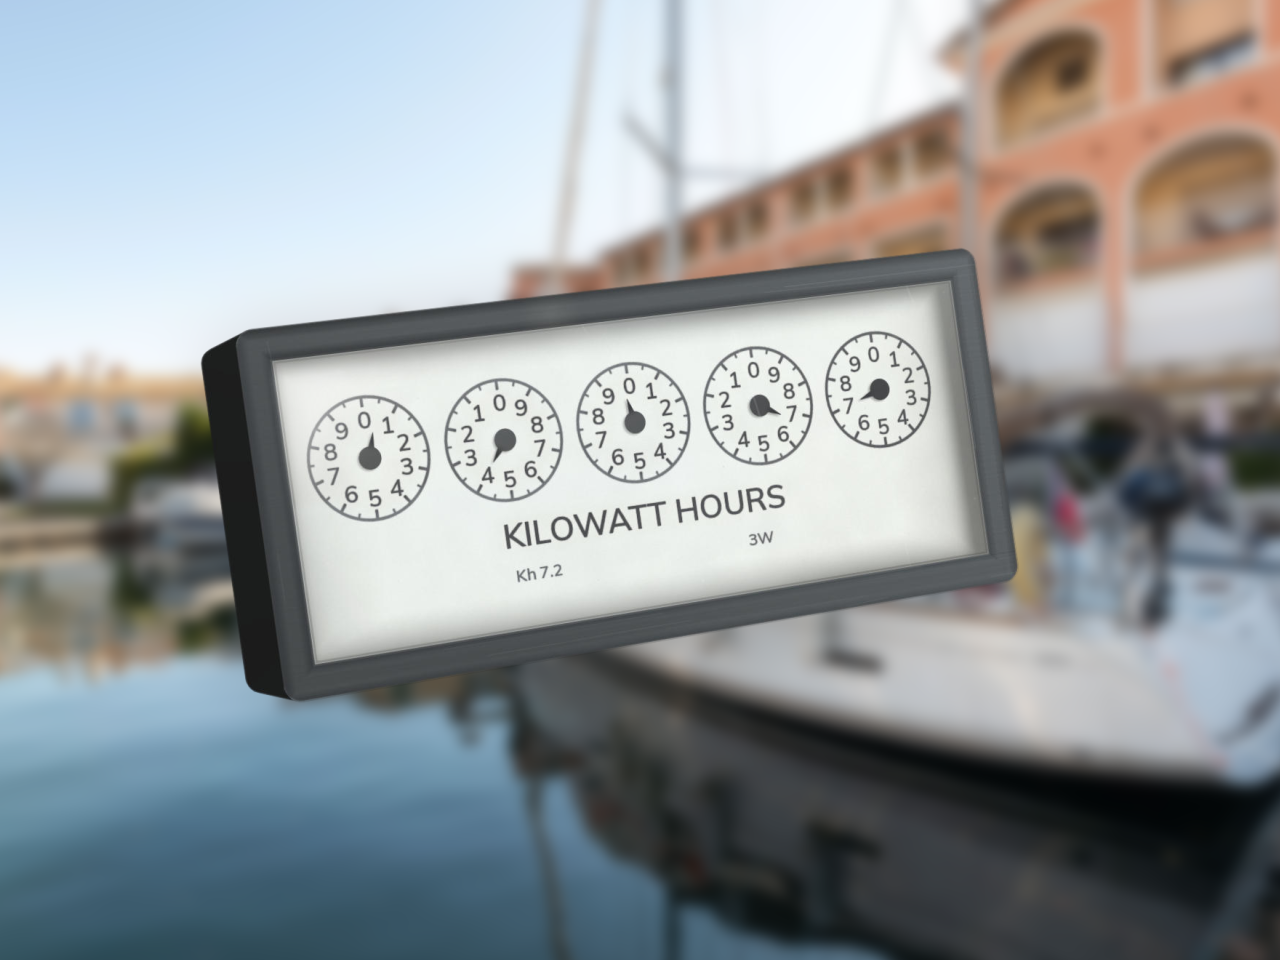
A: 3967 kWh
